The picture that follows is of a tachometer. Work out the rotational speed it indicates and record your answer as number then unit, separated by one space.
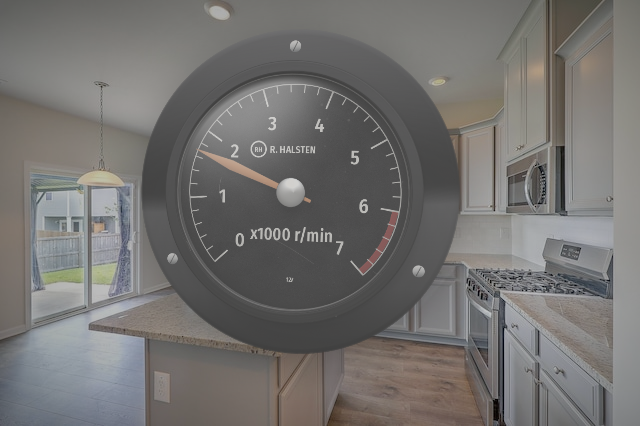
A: 1700 rpm
